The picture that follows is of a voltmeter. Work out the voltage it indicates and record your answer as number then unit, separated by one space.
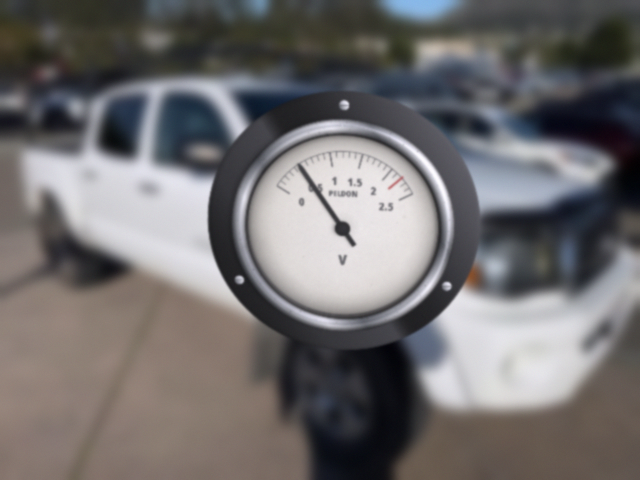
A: 0.5 V
